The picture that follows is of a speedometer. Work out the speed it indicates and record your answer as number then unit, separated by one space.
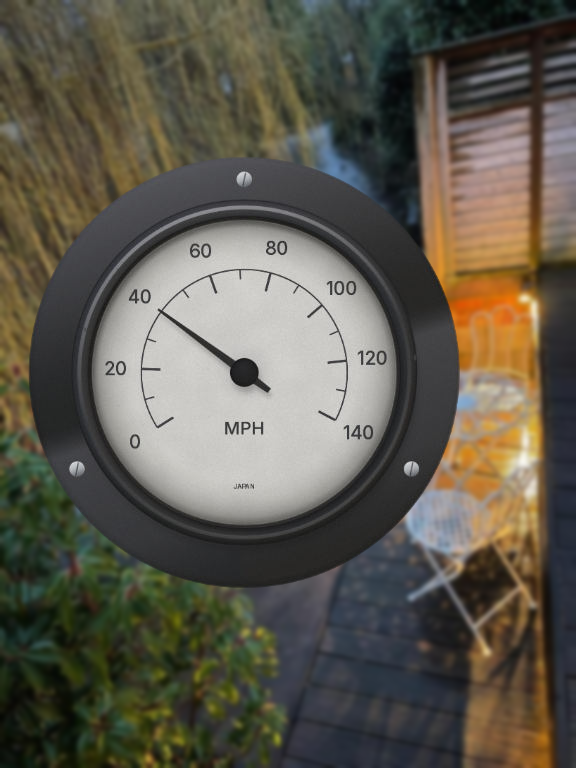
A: 40 mph
